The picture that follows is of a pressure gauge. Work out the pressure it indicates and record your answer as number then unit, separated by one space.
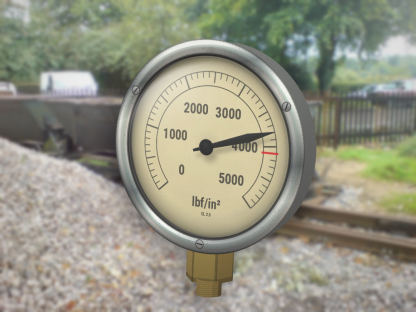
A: 3800 psi
